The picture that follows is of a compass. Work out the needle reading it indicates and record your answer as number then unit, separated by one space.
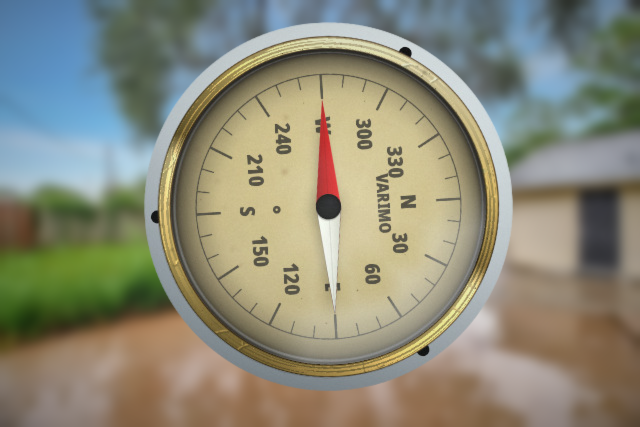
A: 270 °
